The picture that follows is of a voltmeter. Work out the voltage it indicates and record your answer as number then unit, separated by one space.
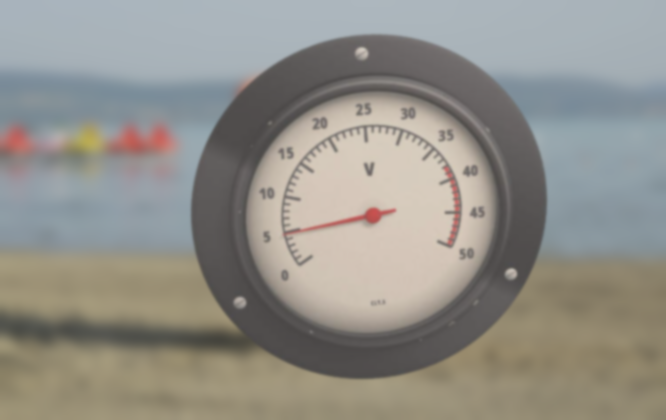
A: 5 V
